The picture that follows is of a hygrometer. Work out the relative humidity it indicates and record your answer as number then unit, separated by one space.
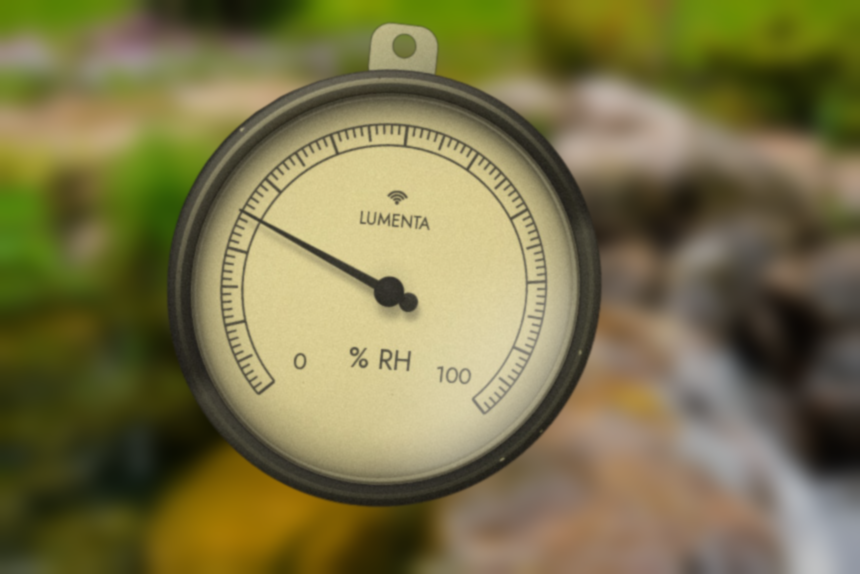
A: 25 %
